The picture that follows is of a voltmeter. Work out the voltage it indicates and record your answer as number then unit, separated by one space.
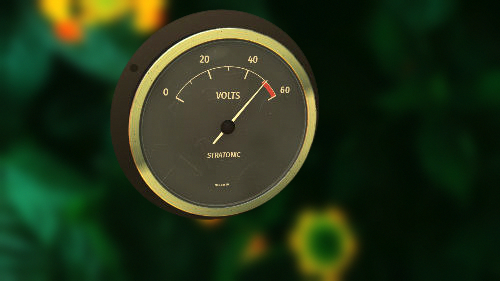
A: 50 V
